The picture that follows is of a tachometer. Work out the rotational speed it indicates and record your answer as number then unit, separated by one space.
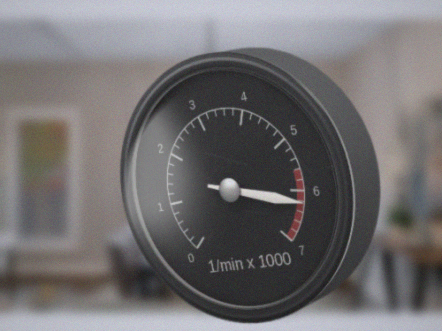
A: 6200 rpm
